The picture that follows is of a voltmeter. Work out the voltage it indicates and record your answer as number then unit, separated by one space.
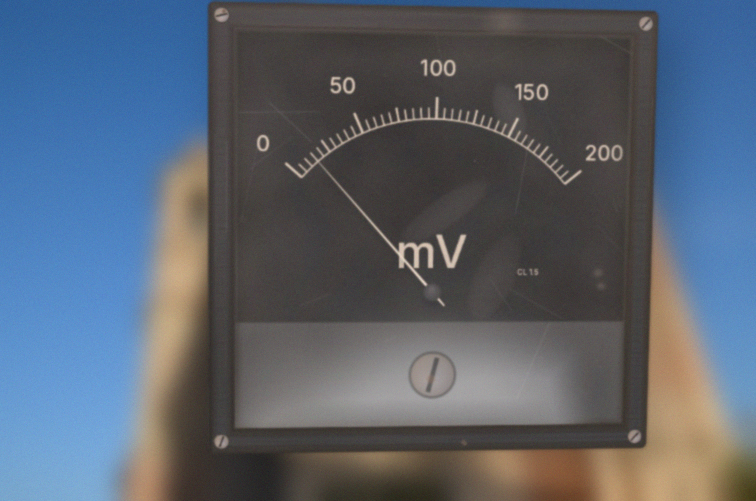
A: 15 mV
